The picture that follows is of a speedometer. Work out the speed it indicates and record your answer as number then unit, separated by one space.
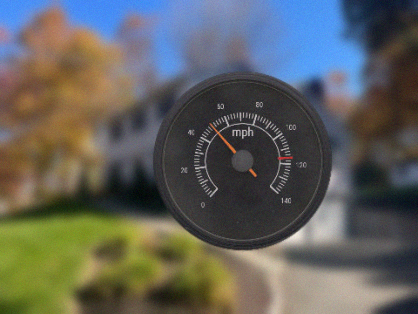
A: 50 mph
